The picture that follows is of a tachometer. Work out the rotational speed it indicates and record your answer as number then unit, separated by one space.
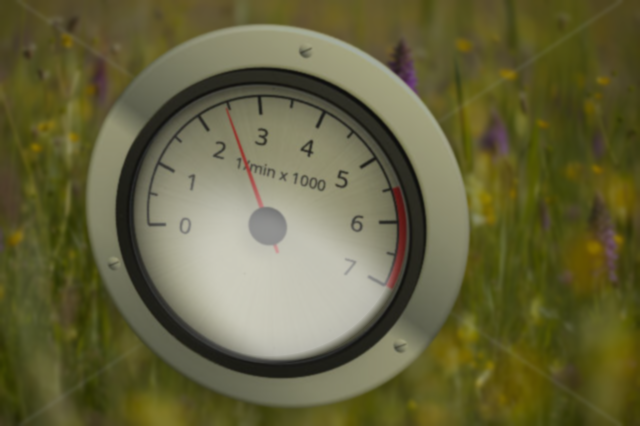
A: 2500 rpm
